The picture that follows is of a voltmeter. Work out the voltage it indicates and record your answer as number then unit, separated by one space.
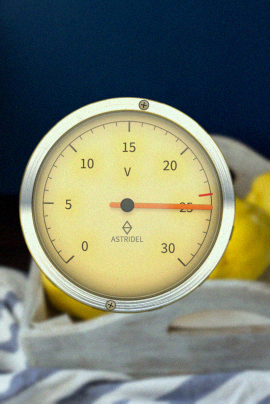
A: 25 V
